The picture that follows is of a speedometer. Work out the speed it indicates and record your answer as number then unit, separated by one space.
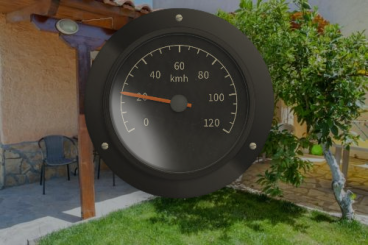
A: 20 km/h
